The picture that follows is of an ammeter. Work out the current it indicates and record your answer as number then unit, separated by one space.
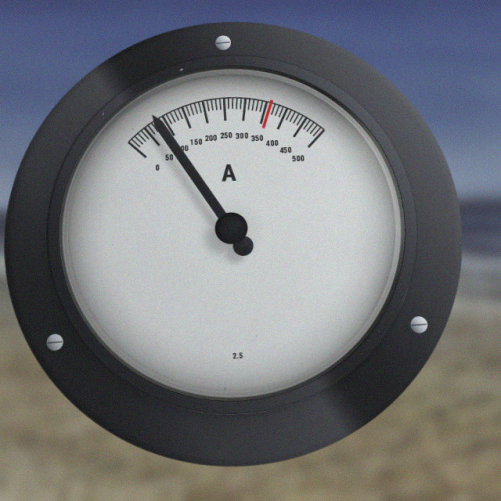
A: 80 A
